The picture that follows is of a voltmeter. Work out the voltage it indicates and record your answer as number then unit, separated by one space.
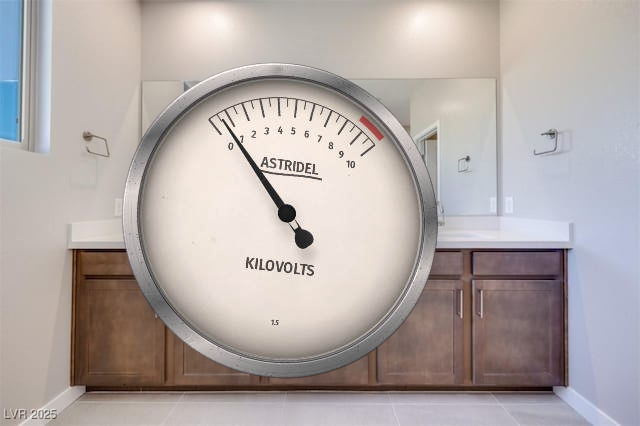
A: 0.5 kV
